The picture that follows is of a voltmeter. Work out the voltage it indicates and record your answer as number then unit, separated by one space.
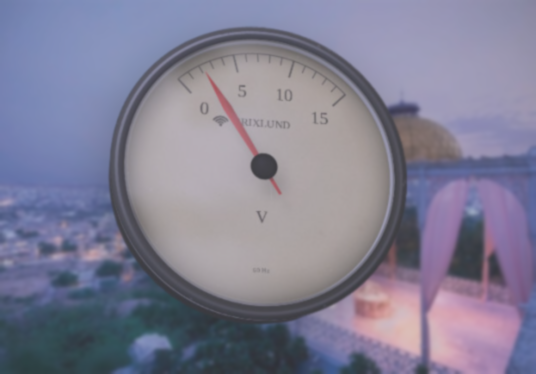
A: 2 V
